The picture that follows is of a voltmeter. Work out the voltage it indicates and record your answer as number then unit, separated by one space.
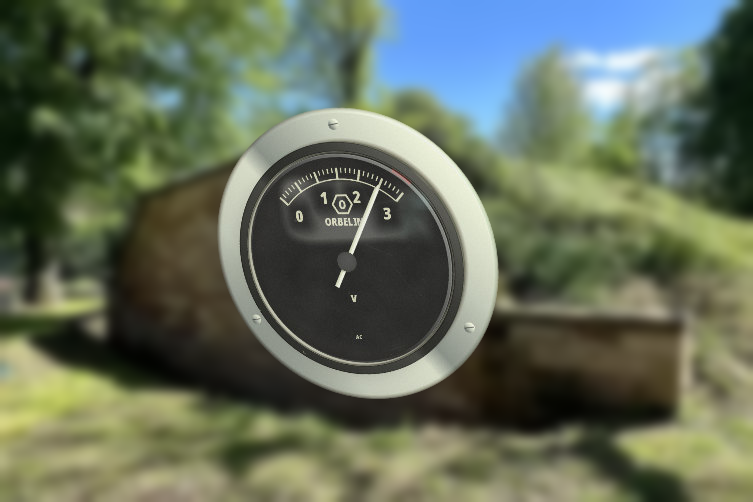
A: 2.5 V
